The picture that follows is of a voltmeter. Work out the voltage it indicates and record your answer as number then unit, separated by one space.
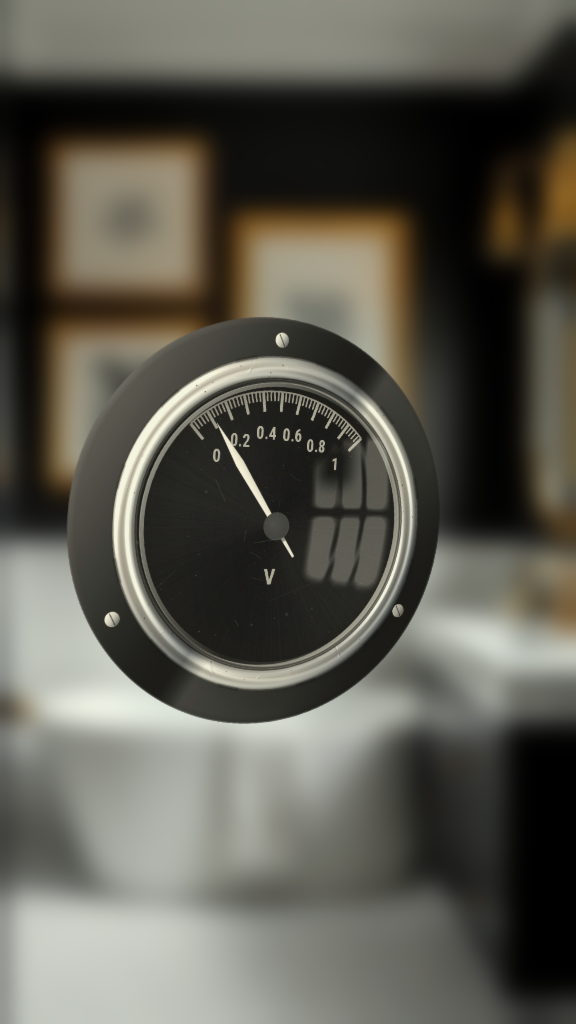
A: 0.1 V
